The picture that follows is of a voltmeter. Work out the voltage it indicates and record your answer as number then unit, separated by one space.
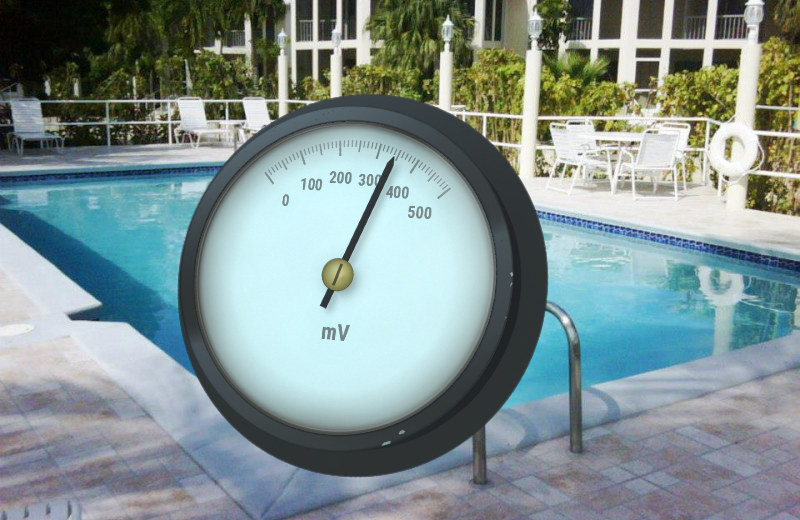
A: 350 mV
